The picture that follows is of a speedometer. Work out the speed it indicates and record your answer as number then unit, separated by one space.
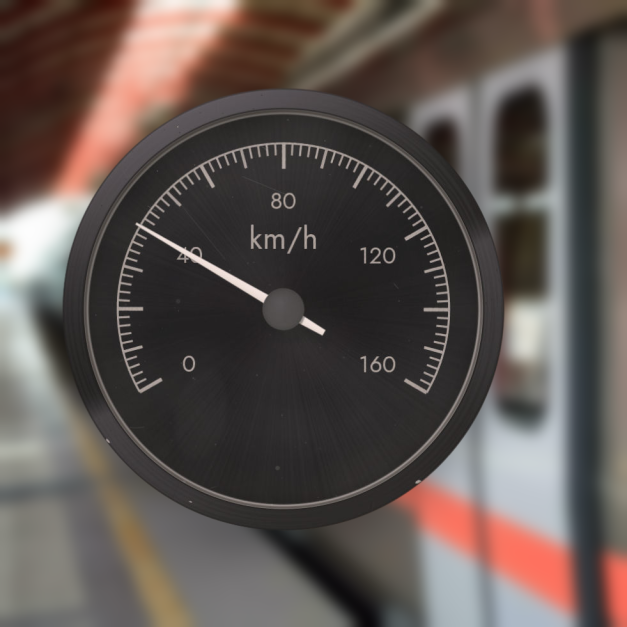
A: 40 km/h
